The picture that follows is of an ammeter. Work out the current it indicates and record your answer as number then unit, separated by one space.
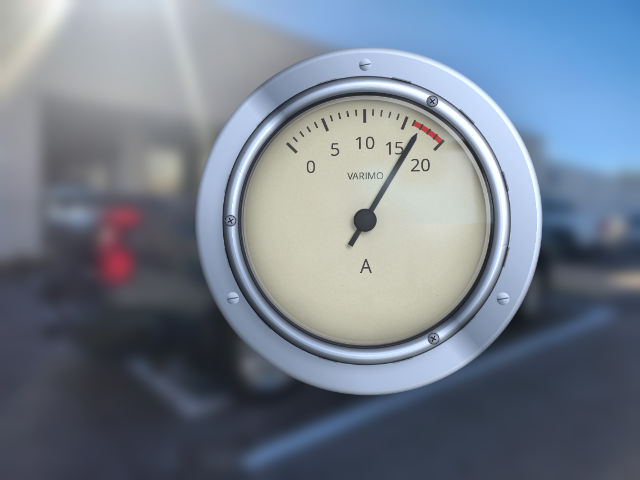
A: 17 A
